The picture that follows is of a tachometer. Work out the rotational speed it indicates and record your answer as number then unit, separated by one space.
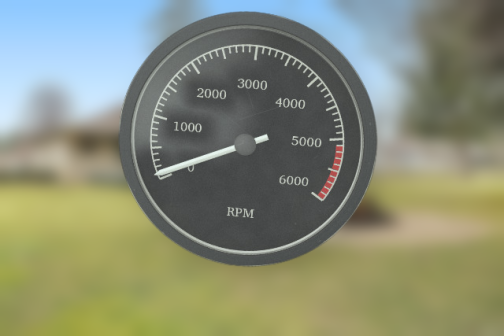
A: 100 rpm
